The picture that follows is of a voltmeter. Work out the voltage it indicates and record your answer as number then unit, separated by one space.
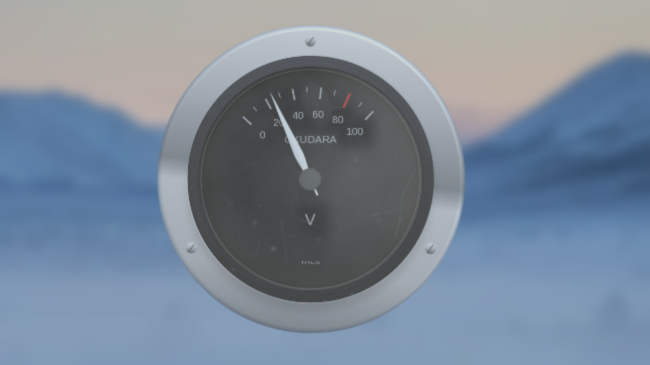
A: 25 V
